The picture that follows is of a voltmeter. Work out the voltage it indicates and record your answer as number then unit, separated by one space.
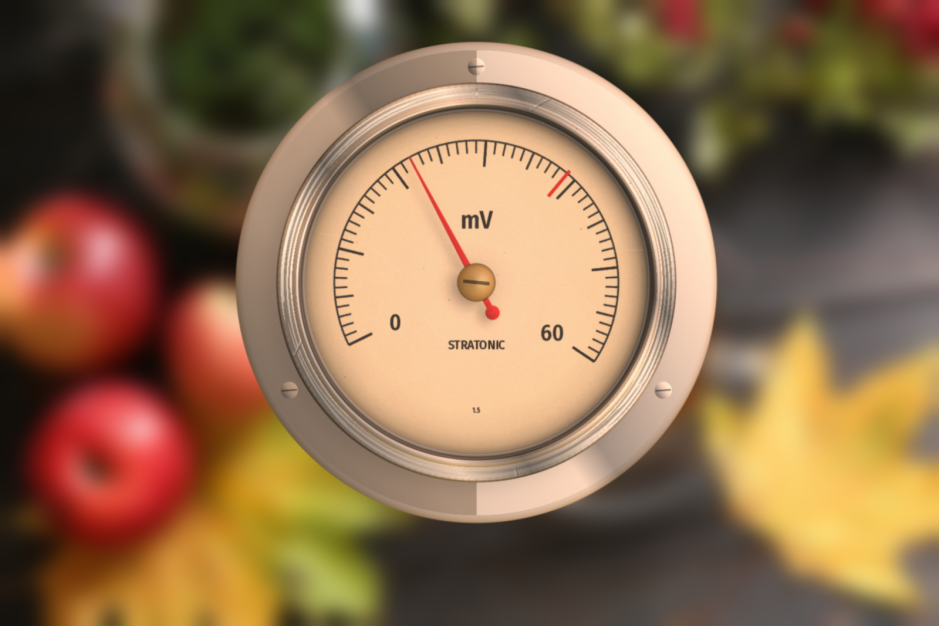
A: 22 mV
